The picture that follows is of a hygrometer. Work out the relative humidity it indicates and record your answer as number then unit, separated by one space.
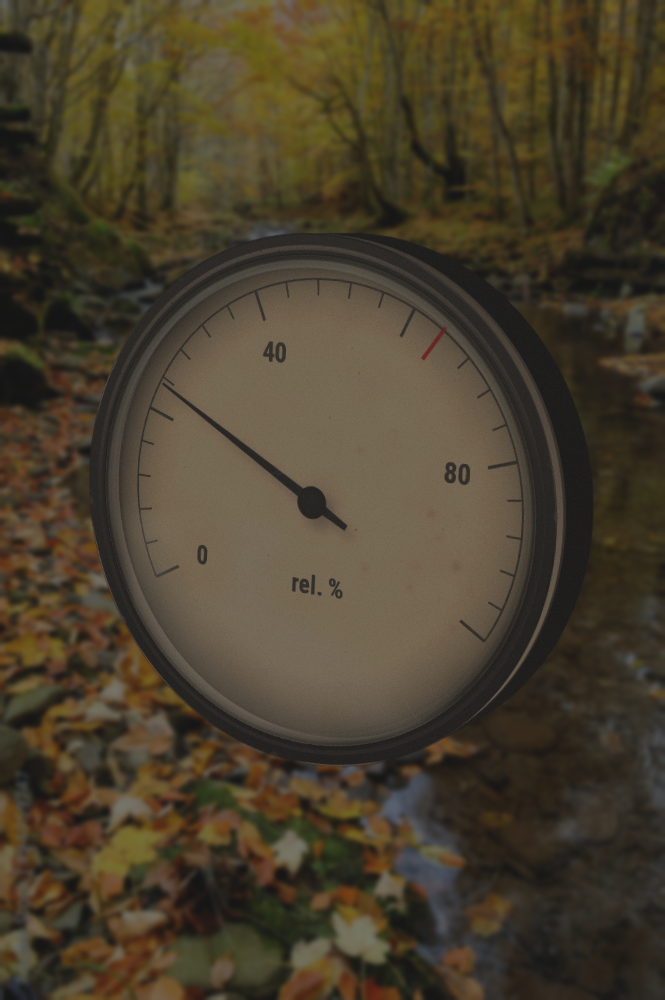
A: 24 %
